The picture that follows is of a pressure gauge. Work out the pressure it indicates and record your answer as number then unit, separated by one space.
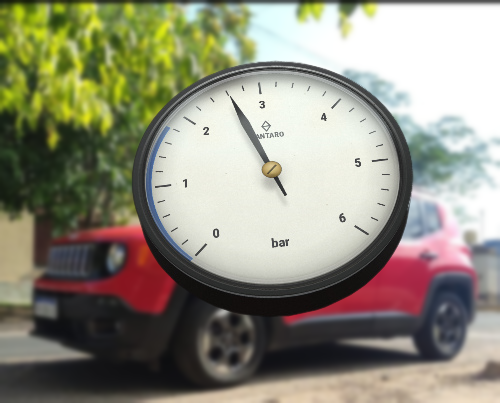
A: 2.6 bar
